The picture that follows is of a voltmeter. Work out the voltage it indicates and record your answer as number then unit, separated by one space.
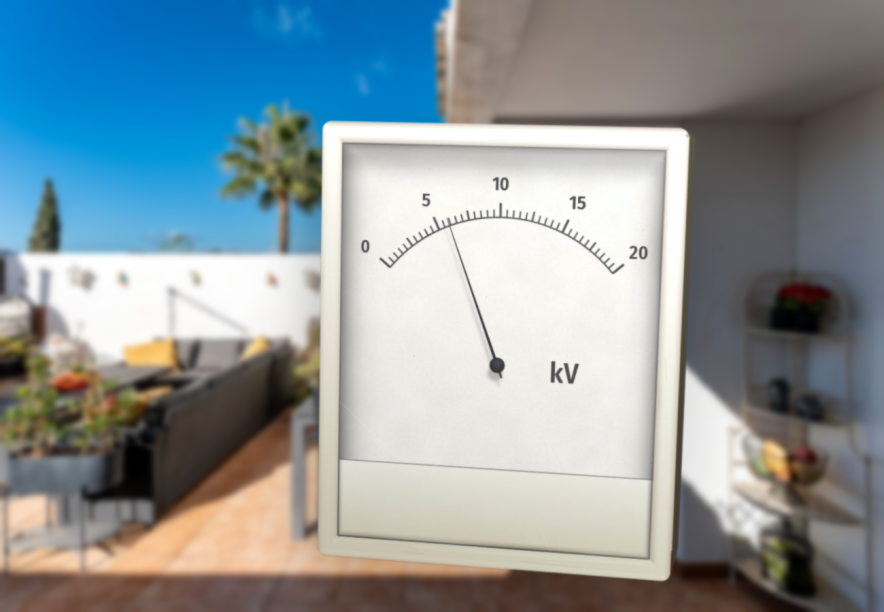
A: 6 kV
